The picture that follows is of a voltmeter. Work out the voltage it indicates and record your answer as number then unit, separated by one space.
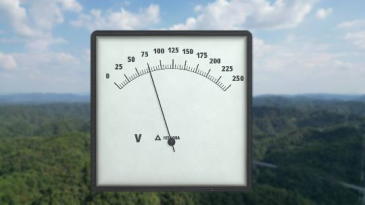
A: 75 V
